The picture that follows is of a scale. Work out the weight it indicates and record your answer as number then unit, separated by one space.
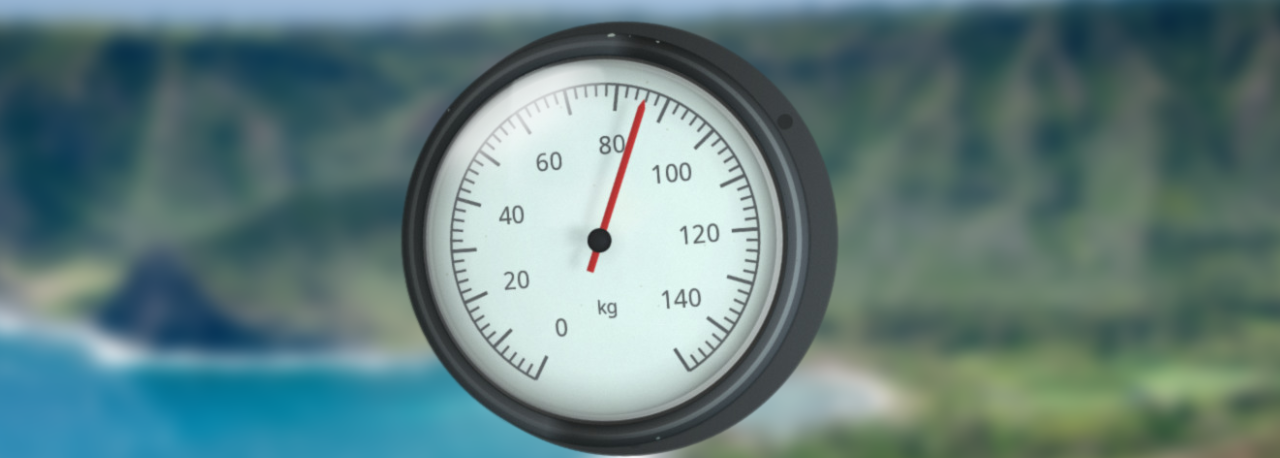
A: 86 kg
